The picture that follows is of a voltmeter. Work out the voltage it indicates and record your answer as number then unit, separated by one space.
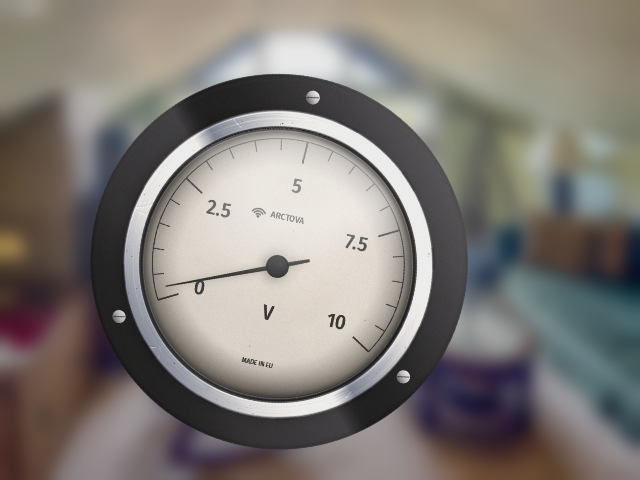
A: 0.25 V
